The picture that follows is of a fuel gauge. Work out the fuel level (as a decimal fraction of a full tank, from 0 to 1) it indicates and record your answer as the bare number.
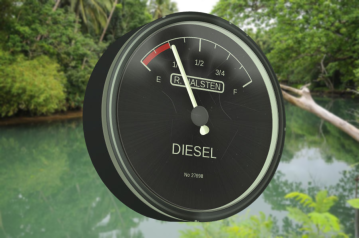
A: 0.25
